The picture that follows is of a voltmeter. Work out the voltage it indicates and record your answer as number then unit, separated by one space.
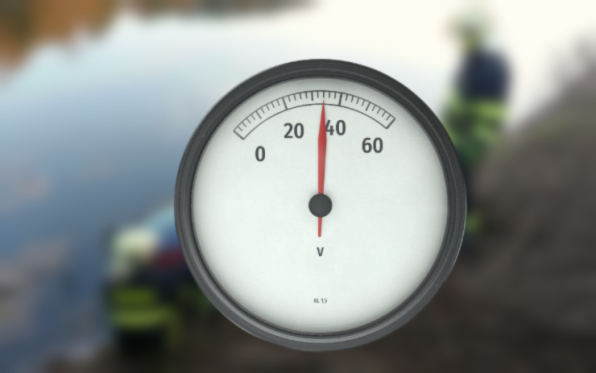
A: 34 V
